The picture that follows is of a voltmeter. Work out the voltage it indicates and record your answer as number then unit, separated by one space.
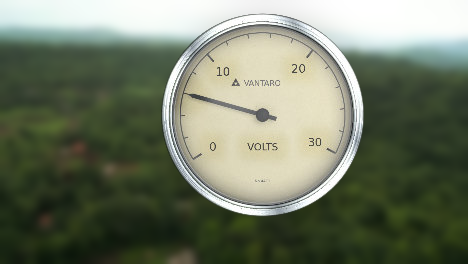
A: 6 V
